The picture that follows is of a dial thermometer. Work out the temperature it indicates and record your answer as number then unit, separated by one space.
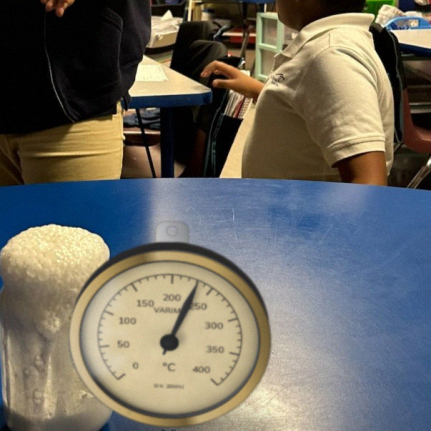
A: 230 °C
